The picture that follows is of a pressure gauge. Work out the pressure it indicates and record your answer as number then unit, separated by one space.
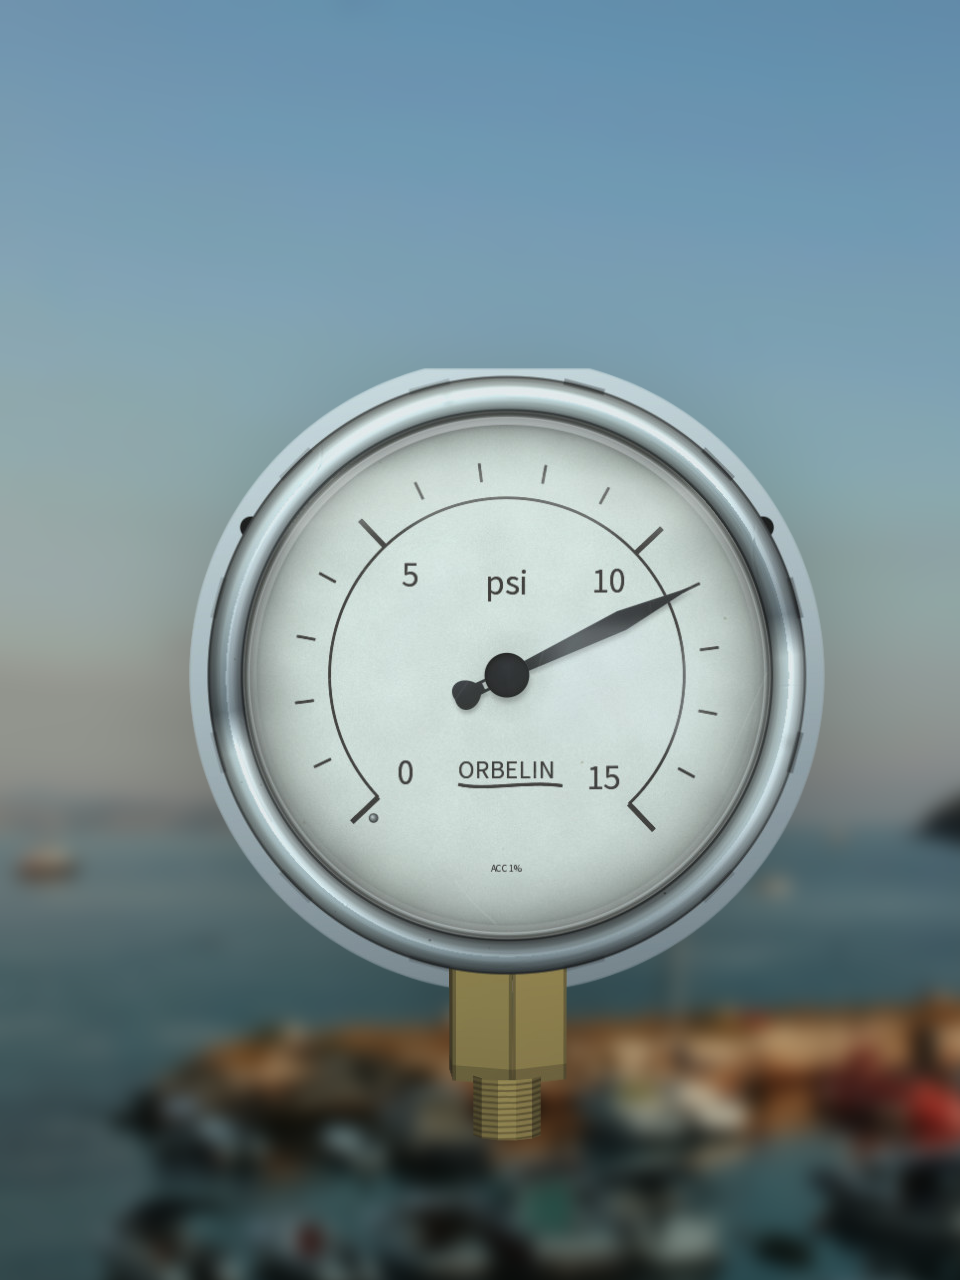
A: 11 psi
